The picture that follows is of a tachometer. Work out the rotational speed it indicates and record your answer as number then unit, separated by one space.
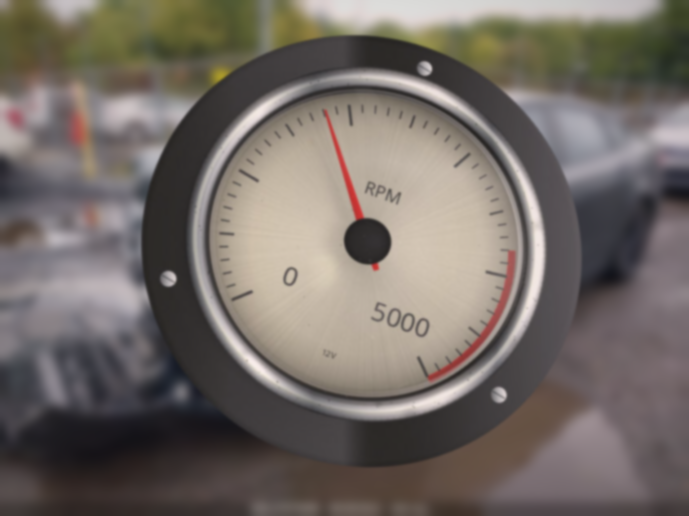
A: 1800 rpm
